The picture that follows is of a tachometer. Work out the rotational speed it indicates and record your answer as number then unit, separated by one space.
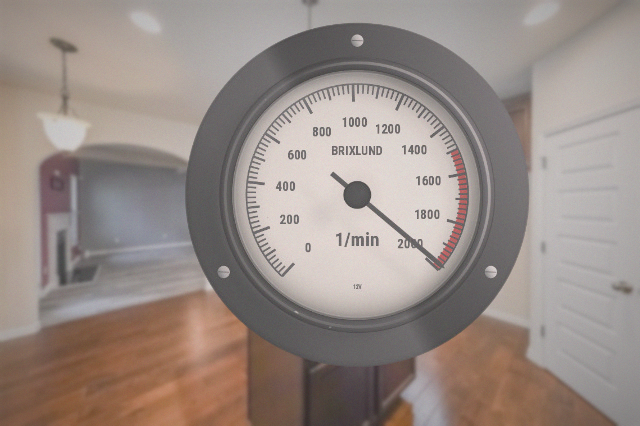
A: 1980 rpm
